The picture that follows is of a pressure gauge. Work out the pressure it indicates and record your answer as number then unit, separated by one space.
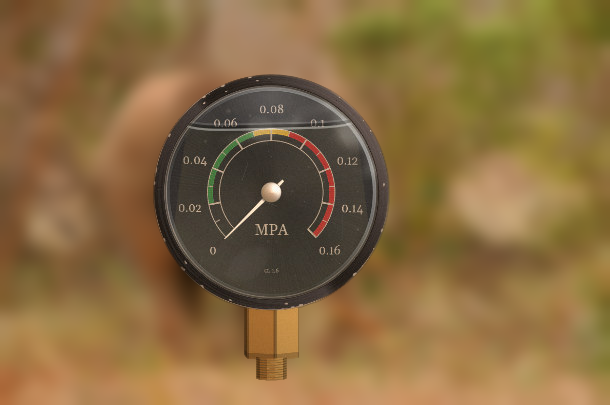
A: 0 MPa
